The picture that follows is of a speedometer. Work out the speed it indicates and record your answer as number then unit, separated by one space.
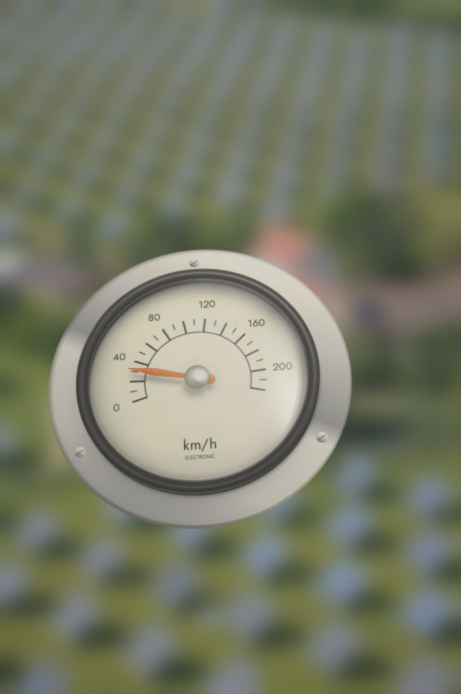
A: 30 km/h
